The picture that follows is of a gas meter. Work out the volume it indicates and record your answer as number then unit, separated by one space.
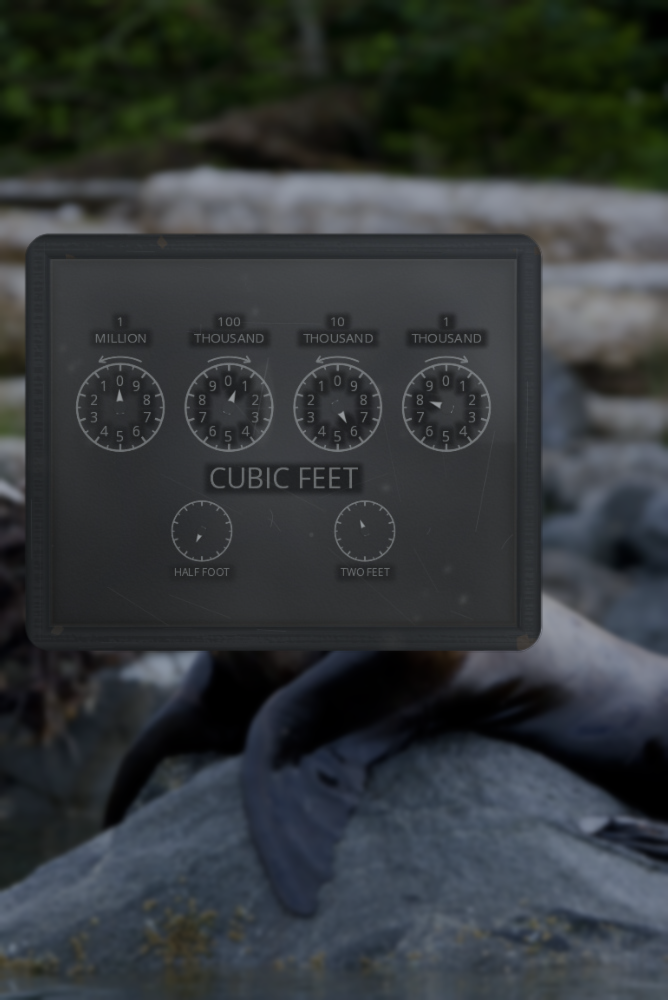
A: 5800 ft³
